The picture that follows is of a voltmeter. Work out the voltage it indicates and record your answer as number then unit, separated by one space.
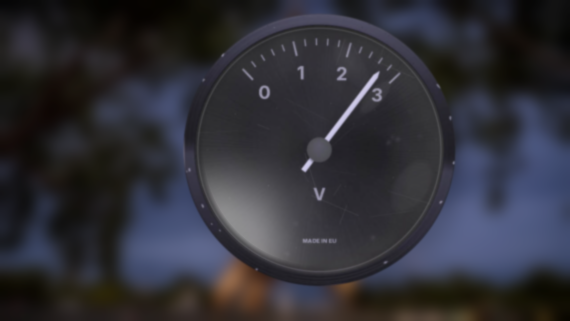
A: 2.7 V
